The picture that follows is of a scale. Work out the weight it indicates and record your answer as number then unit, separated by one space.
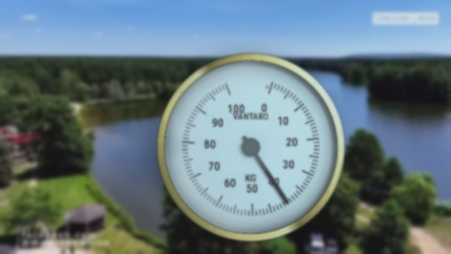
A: 40 kg
